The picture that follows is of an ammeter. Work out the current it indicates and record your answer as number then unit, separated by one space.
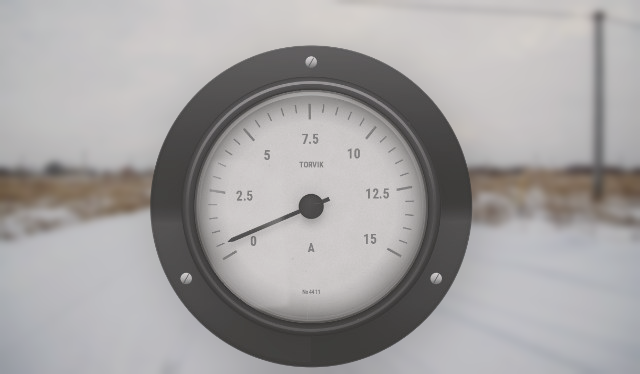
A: 0.5 A
